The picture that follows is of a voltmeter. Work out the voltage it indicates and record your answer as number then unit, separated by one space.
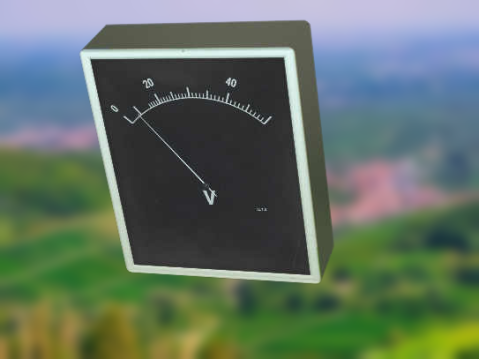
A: 10 V
